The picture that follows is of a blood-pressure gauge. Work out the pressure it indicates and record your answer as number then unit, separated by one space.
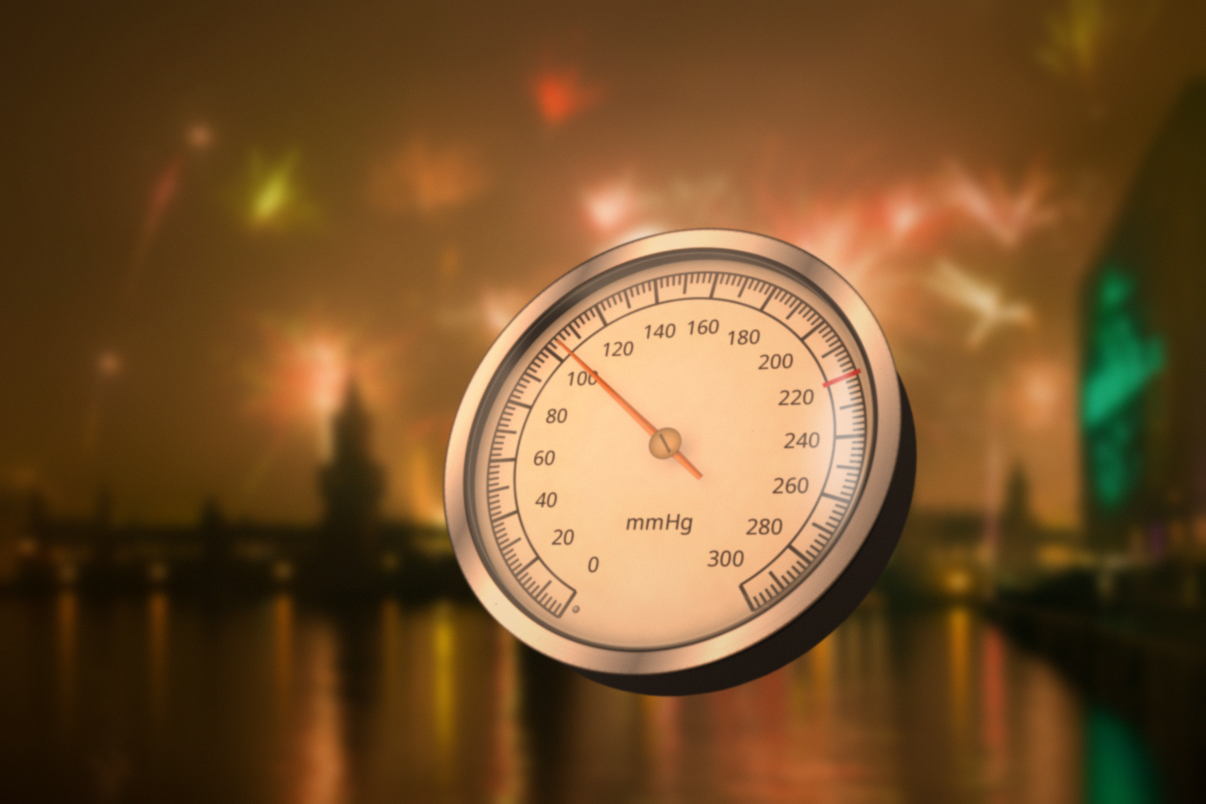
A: 104 mmHg
